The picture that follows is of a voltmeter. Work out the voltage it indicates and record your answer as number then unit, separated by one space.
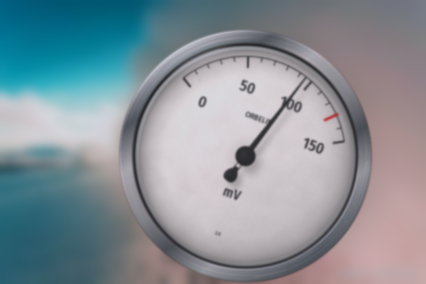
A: 95 mV
